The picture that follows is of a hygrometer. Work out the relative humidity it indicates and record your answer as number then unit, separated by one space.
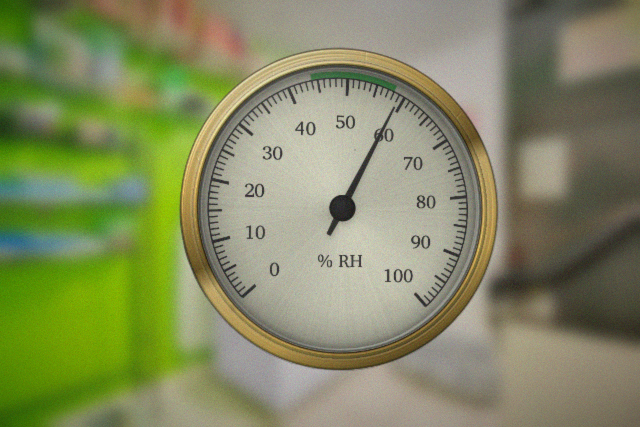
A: 59 %
